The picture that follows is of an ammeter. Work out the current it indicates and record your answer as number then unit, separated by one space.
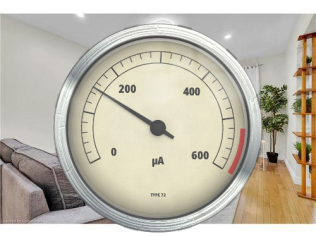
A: 150 µA
